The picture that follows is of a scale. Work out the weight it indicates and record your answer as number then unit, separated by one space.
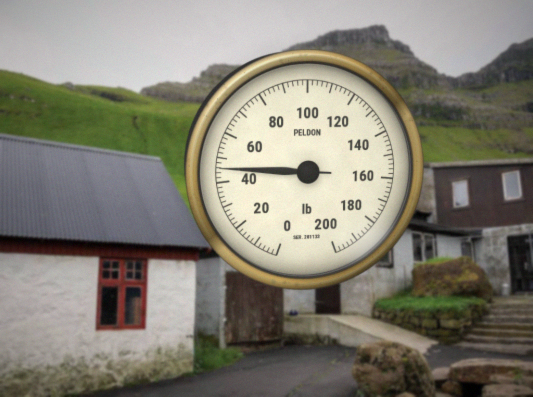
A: 46 lb
